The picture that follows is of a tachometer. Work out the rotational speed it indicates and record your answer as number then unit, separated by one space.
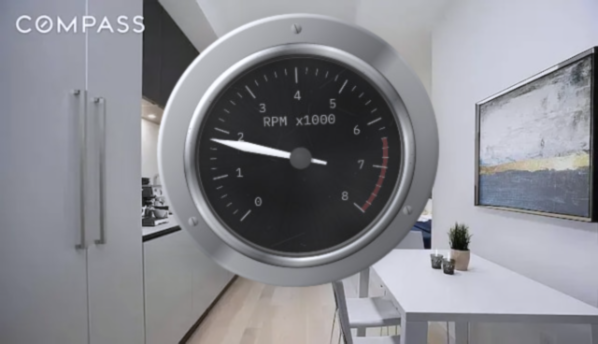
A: 1800 rpm
